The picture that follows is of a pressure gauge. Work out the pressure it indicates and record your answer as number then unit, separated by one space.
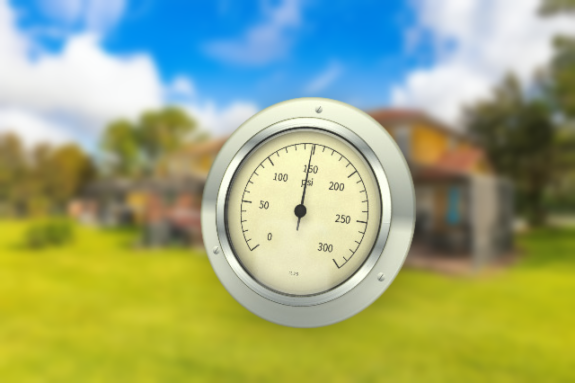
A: 150 psi
